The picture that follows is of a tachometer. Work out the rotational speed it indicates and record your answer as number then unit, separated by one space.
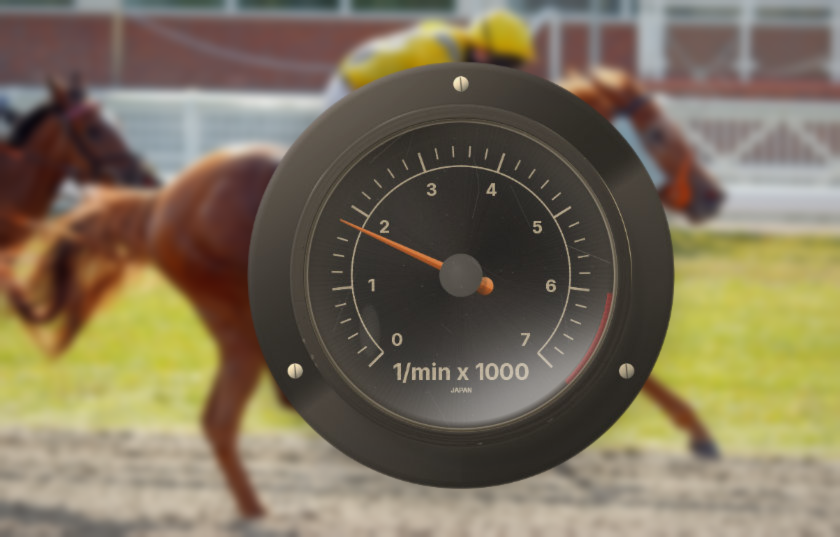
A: 1800 rpm
